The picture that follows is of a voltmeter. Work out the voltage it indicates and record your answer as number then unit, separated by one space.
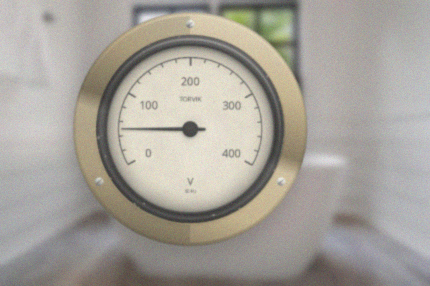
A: 50 V
